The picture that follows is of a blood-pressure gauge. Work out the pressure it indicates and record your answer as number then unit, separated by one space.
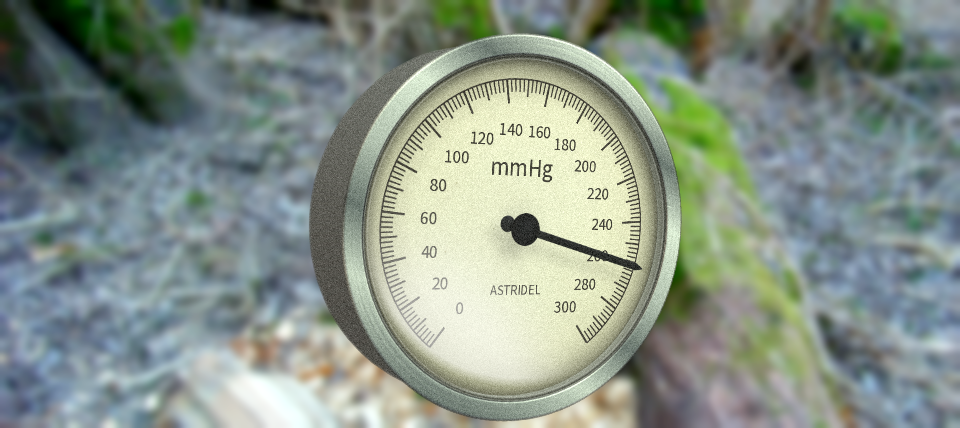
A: 260 mmHg
